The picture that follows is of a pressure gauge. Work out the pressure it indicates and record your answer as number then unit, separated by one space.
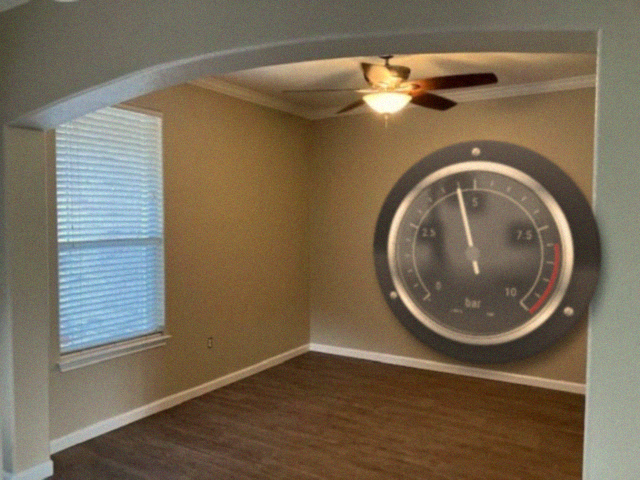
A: 4.5 bar
